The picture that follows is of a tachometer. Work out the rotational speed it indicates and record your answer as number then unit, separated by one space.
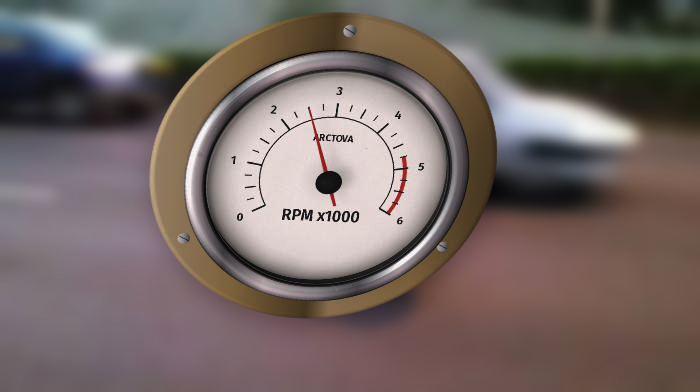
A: 2500 rpm
